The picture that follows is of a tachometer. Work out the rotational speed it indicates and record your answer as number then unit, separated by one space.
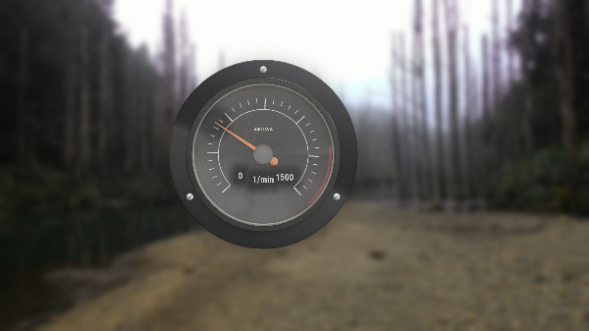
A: 425 rpm
